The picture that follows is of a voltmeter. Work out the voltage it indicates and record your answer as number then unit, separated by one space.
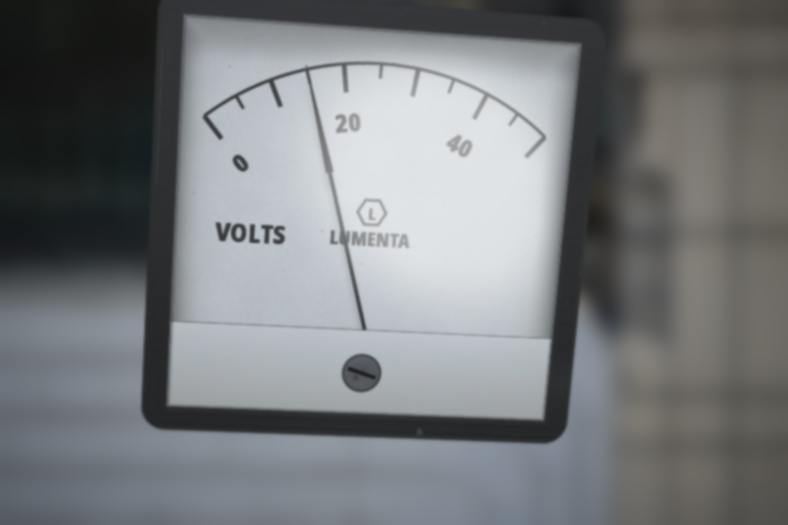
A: 15 V
